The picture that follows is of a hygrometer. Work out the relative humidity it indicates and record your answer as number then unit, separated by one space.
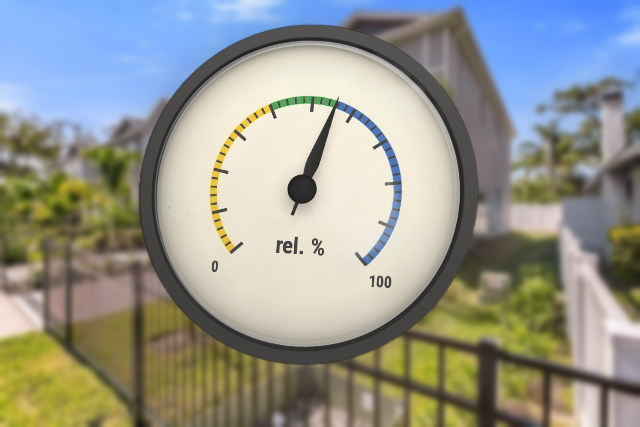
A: 56 %
